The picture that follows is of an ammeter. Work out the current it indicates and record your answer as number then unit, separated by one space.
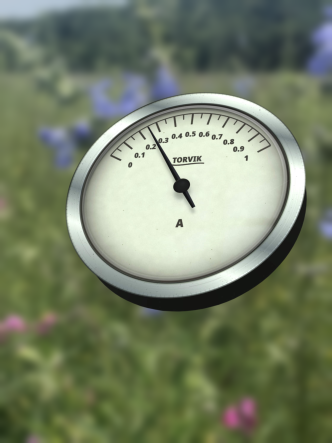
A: 0.25 A
